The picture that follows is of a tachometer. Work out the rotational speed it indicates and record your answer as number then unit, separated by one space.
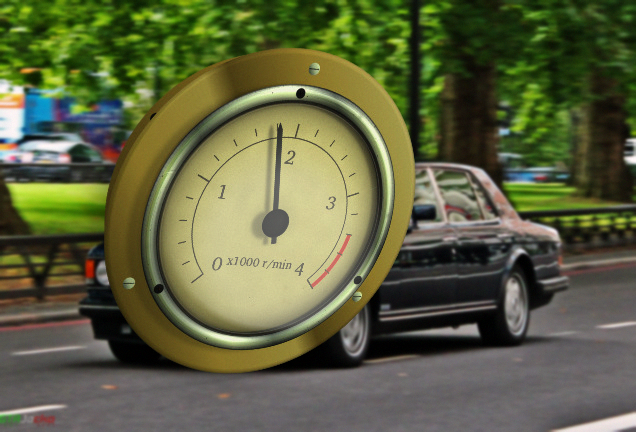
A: 1800 rpm
